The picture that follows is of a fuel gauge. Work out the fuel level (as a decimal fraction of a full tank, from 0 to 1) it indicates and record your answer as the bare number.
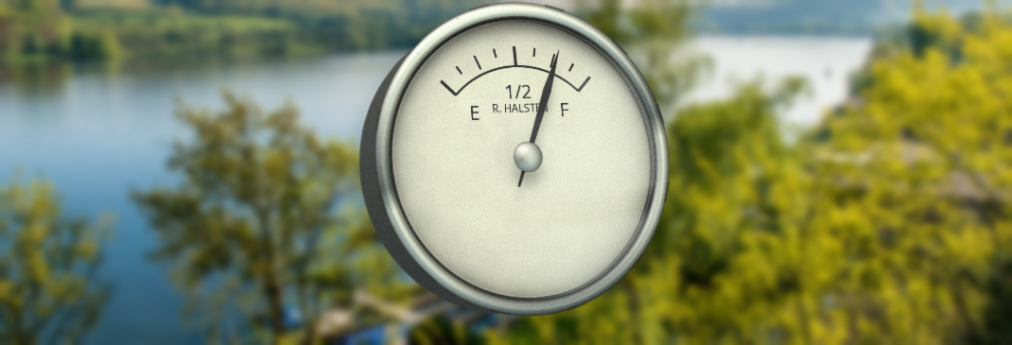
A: 0.75
